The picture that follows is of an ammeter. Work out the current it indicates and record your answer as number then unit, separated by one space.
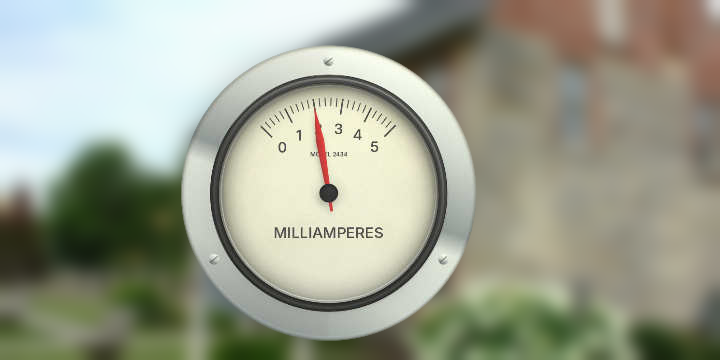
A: 2 mA
